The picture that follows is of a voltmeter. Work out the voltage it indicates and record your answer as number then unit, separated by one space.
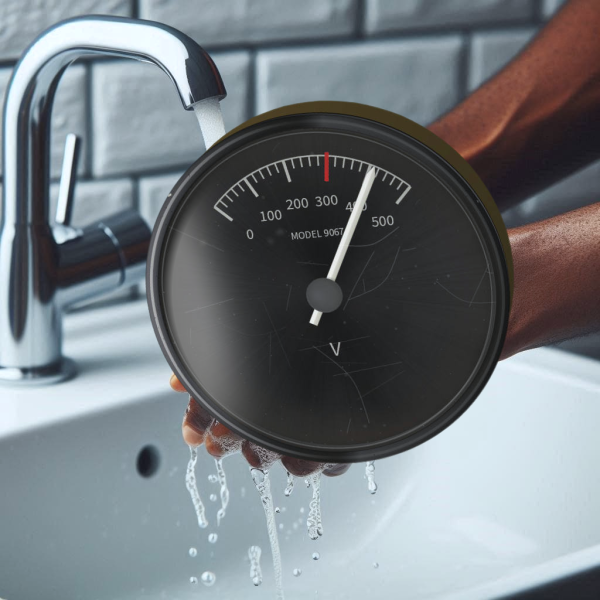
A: 410 V
